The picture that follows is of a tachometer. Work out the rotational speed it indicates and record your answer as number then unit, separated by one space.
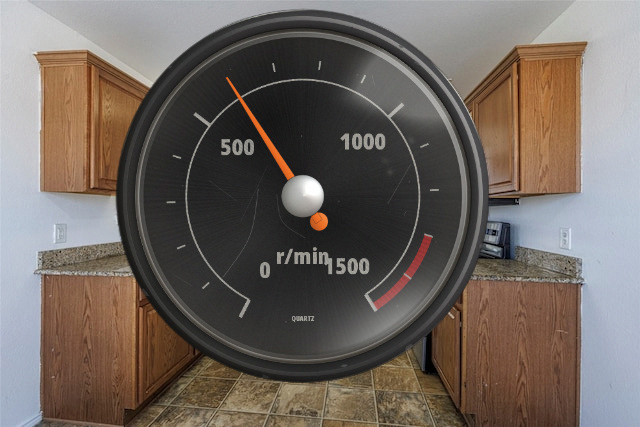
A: 600 rpm
